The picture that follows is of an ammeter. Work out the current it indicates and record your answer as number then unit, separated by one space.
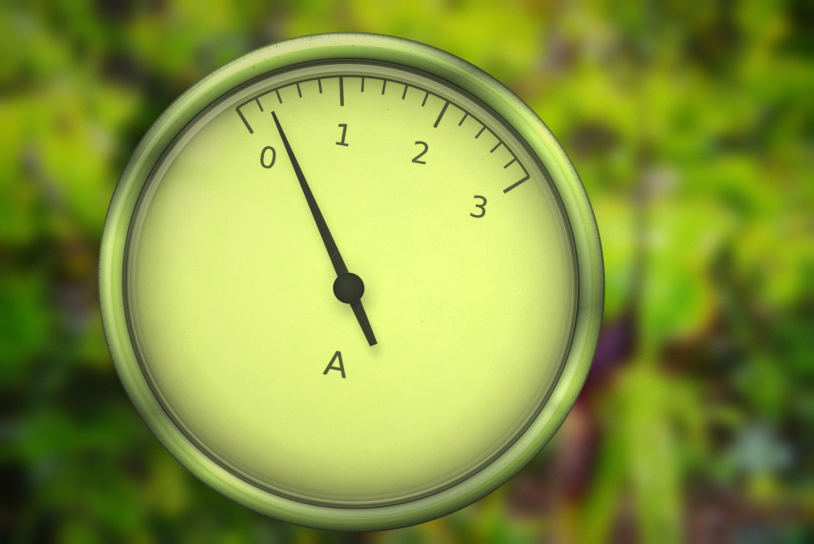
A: 0.3 A
